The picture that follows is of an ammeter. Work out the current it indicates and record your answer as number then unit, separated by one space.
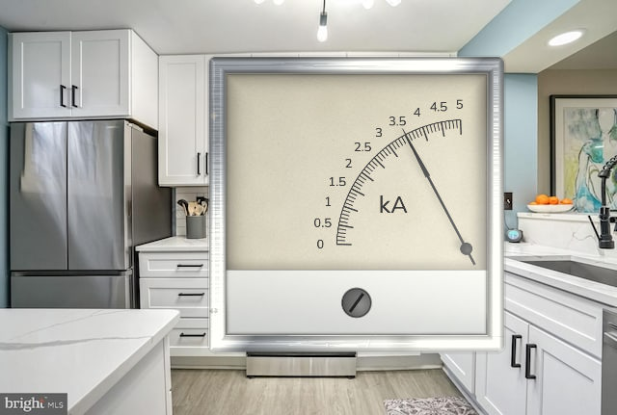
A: 3.5 kA
